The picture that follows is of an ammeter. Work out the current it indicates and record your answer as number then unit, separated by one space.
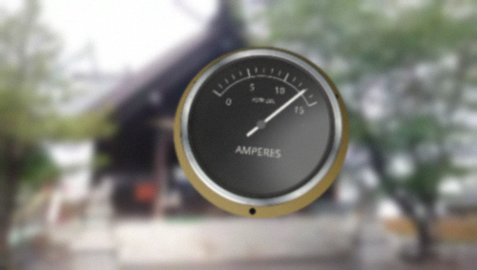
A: 13 A
